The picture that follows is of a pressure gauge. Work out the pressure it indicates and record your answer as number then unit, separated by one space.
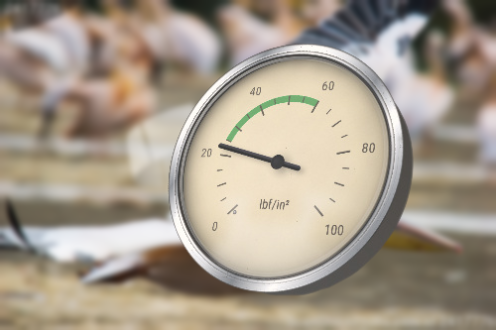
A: 22.5 psi
